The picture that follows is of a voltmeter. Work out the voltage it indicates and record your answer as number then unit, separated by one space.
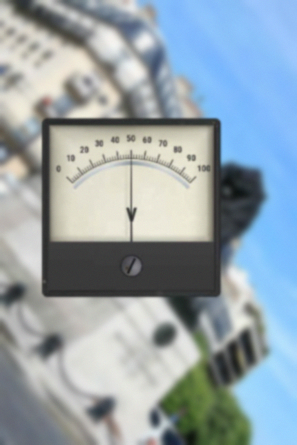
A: 50 V
